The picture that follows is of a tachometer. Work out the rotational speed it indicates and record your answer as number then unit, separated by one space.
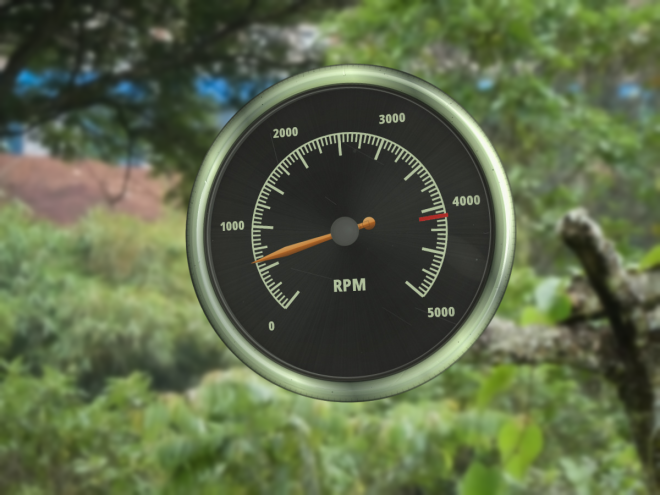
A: 600 rpm
